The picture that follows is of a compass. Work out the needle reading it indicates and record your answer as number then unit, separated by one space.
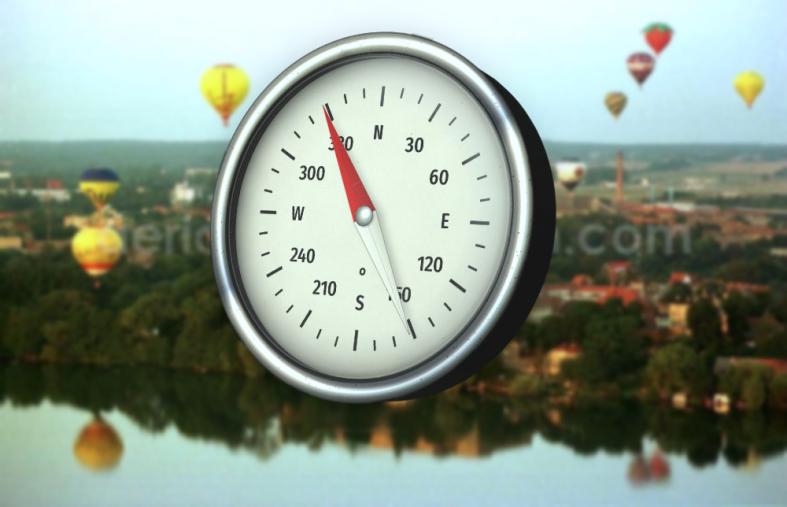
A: 330 °
